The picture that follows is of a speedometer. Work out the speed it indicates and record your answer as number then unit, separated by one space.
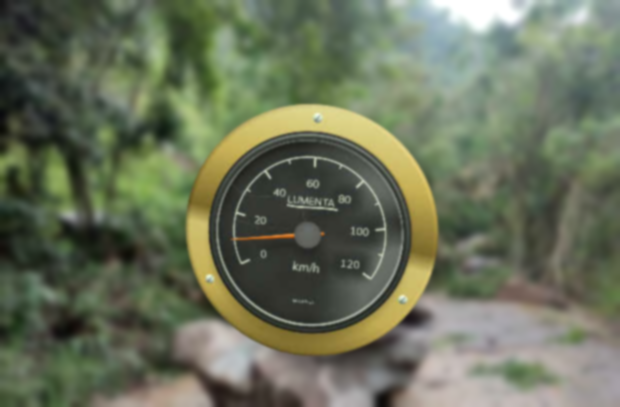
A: 10 km/h
